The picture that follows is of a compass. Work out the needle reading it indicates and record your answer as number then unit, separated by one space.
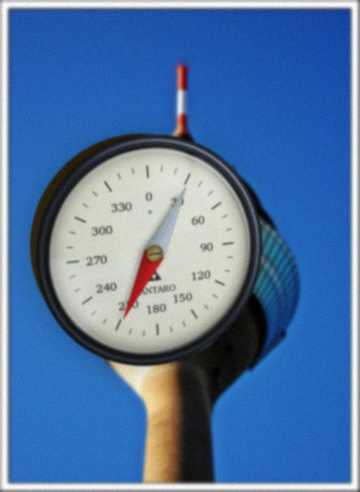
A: 210 °
